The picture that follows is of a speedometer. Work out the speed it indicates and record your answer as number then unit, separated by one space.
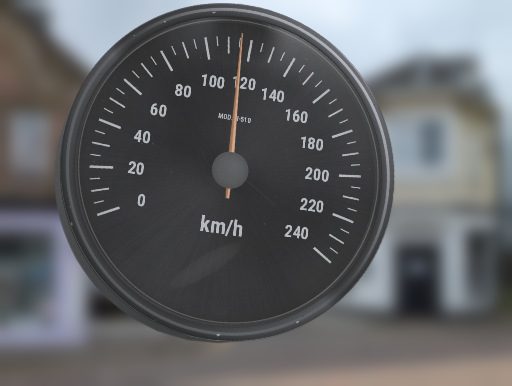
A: 115 km/h
